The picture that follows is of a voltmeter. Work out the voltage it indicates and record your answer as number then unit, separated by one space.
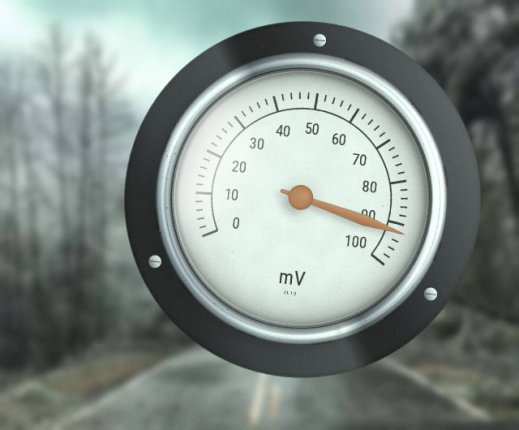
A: 92 mV
